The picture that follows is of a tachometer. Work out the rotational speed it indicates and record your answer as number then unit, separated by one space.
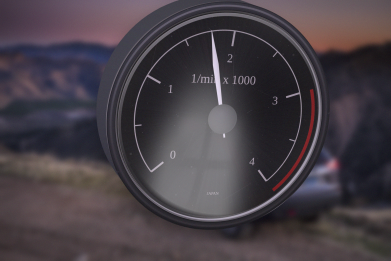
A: 1750 rpm
